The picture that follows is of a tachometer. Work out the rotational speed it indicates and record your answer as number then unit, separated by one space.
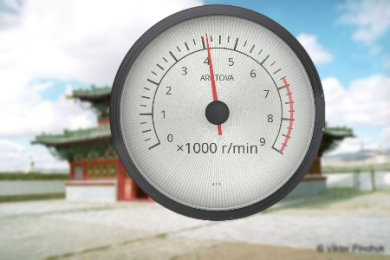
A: 4125 rpm
